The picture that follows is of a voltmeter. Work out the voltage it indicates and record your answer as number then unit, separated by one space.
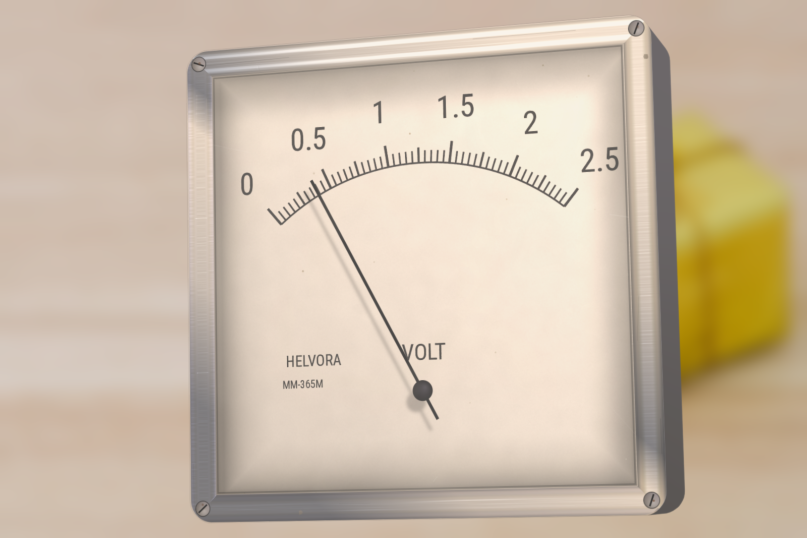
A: 0.4 V
